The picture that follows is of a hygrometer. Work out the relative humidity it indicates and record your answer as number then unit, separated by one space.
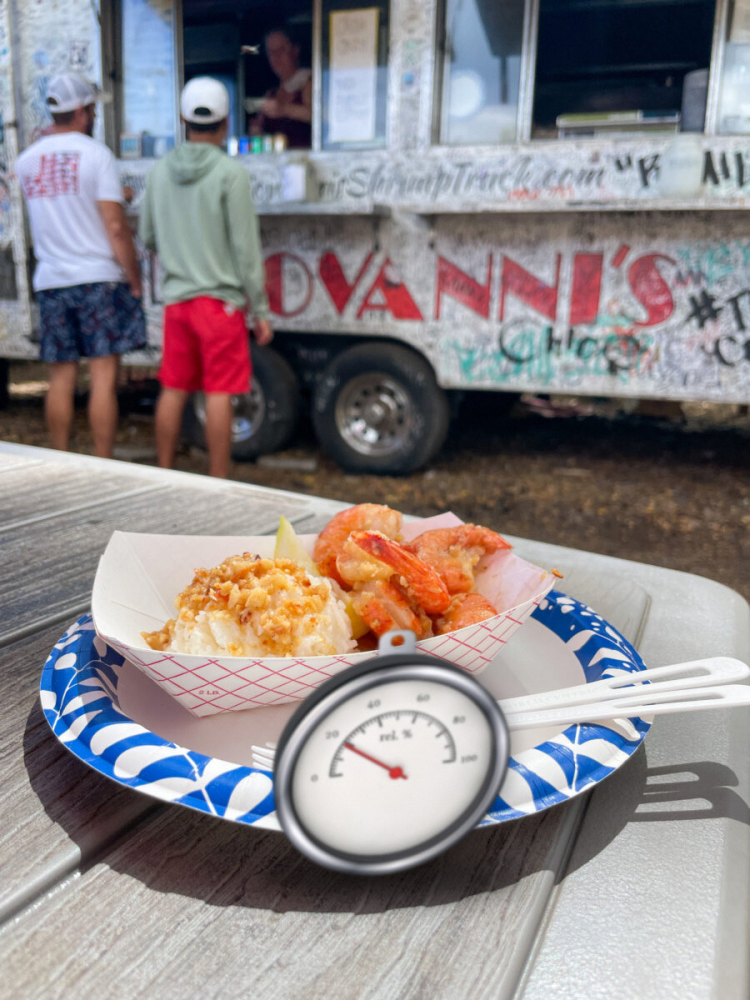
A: 20 %
